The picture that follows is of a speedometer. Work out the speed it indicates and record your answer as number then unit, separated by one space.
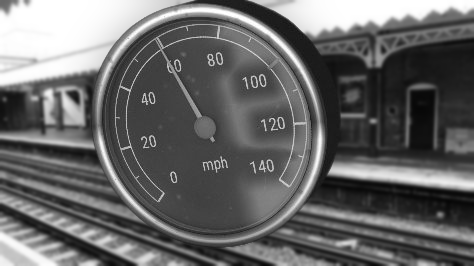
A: 60 mph
